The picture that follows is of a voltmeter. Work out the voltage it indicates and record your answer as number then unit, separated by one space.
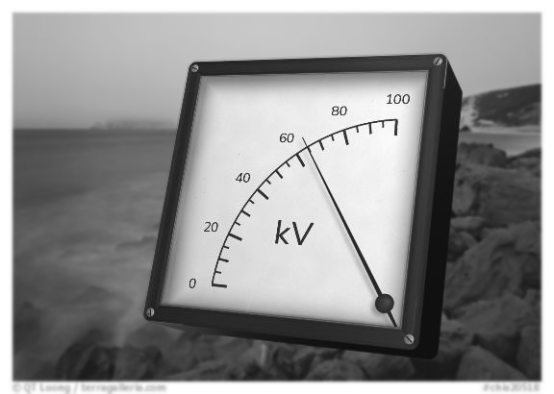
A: 65 kV
